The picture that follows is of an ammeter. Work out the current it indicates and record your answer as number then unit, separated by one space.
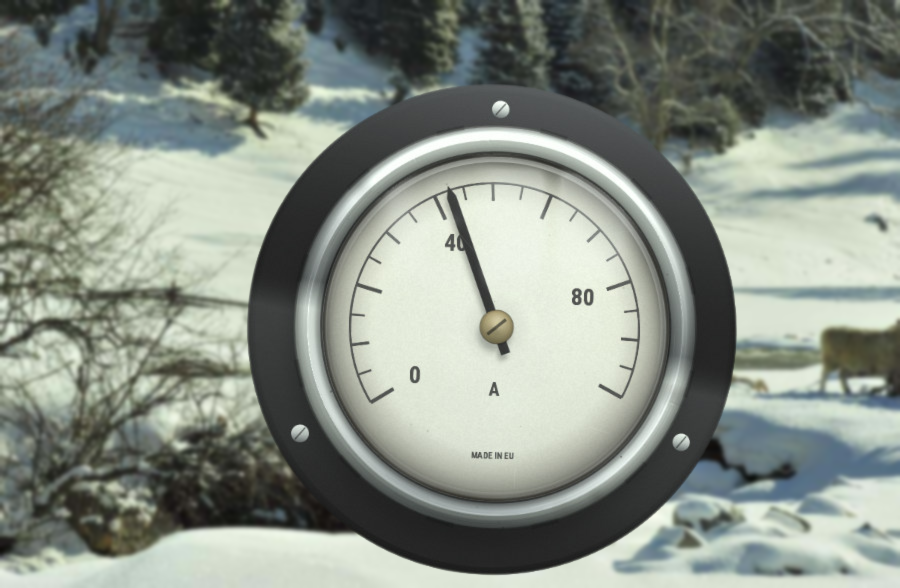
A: 42.5 A
